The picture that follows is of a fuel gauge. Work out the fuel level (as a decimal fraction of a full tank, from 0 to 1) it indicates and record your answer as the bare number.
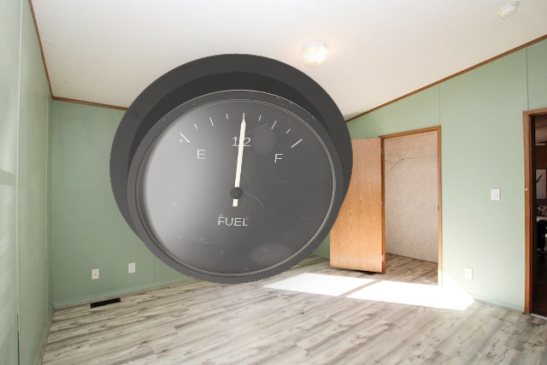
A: 0.5
